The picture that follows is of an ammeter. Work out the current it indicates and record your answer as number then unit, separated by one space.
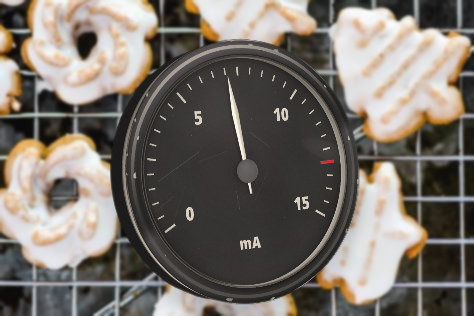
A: 7 mA
